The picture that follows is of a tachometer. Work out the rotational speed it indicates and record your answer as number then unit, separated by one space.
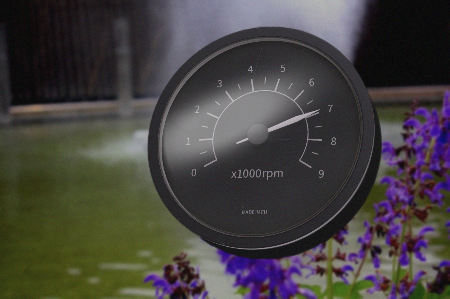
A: 7000 rpm
